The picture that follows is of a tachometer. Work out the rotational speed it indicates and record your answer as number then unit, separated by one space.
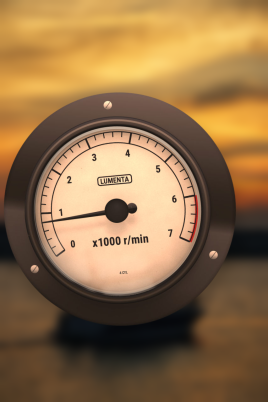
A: 800 rpm
